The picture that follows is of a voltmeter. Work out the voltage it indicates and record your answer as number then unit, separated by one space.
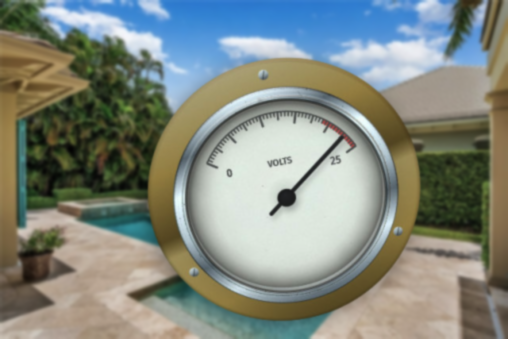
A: 22.5 V
